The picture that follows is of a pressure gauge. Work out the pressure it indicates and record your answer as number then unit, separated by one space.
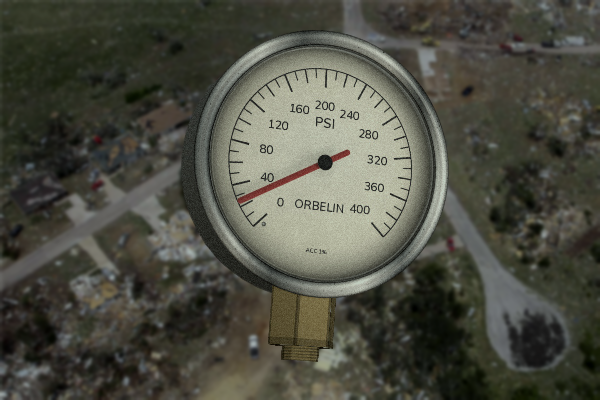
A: 25 psi
